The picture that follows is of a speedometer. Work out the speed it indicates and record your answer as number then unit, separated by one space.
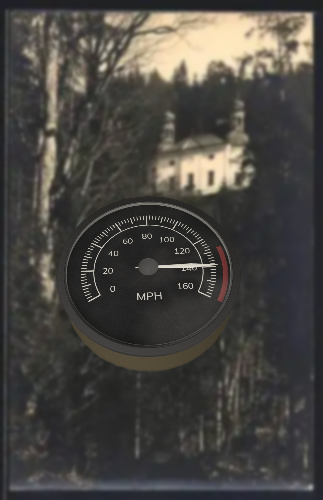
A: 140 mph
